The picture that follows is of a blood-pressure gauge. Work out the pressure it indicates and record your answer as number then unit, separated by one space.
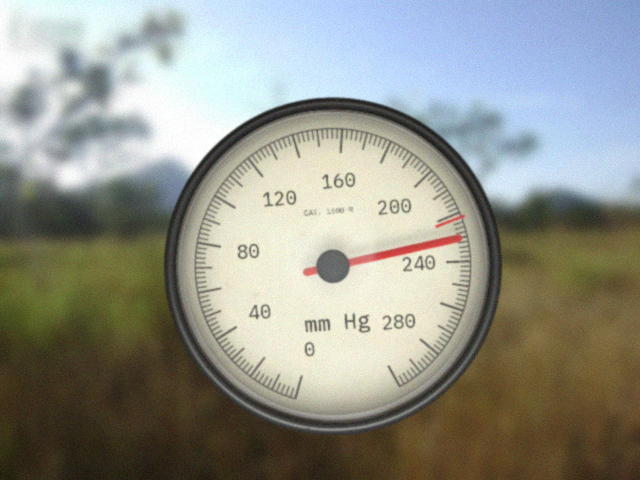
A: 230 mmHg
